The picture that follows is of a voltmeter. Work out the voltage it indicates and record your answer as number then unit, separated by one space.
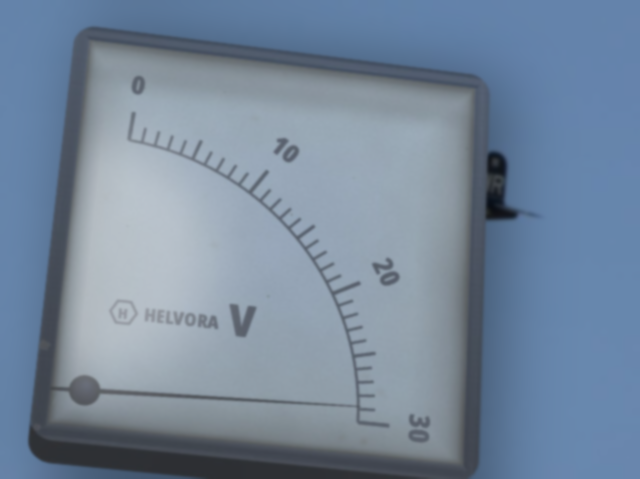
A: 29 V
